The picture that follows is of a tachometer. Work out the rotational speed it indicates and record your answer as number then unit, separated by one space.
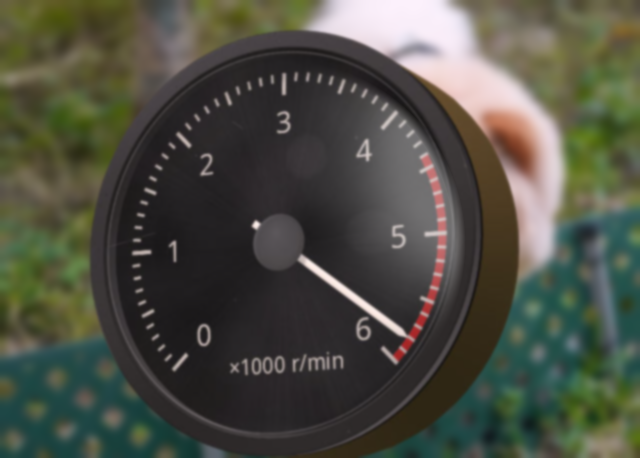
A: 5800 rpm
